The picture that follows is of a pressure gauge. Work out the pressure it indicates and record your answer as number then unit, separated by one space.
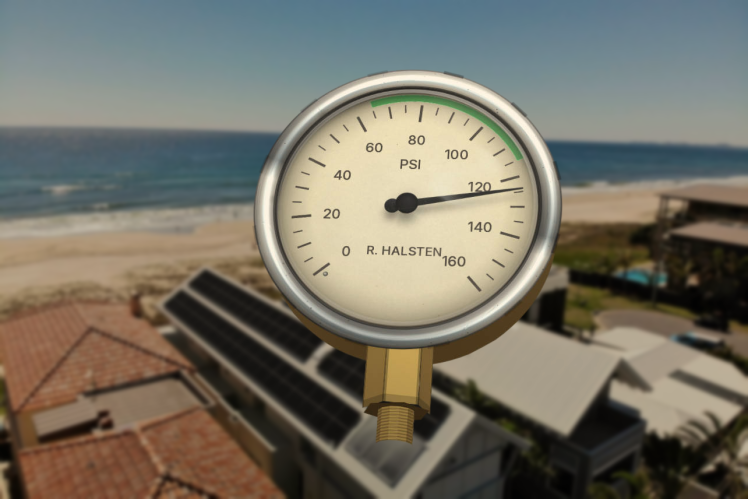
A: 125 psi
